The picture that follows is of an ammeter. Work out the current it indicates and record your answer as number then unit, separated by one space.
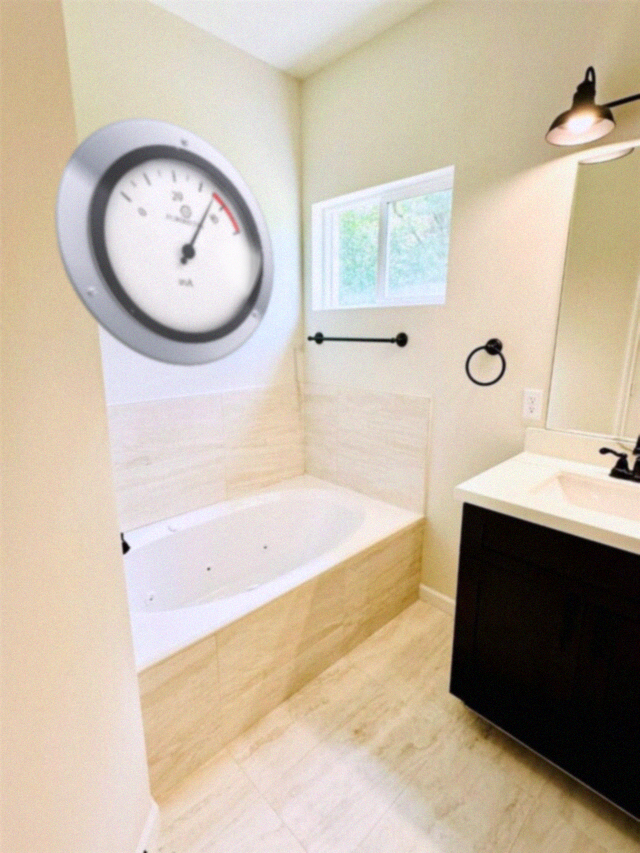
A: 35 mA
